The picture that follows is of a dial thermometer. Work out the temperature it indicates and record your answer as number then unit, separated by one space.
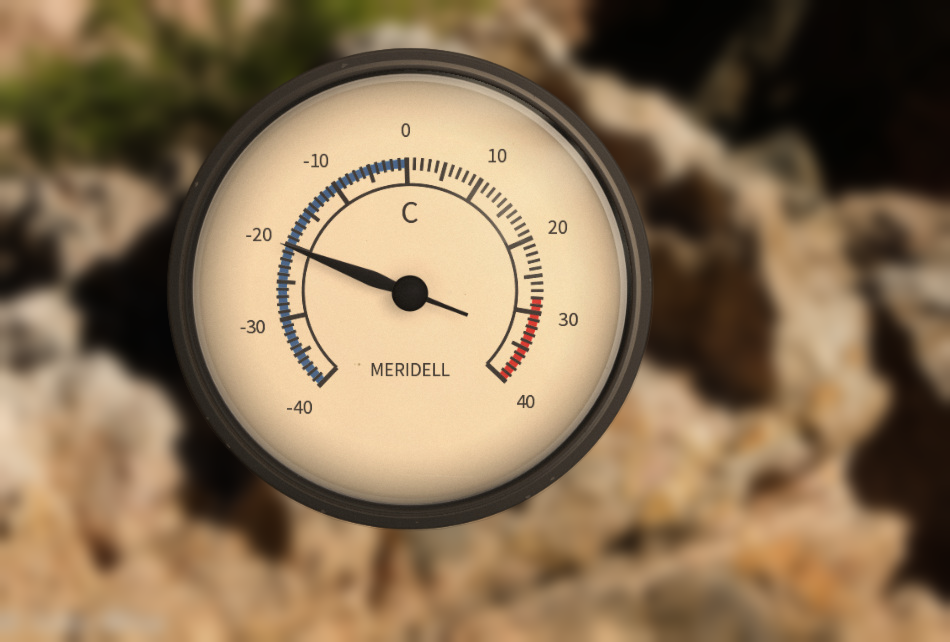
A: -20 °C
